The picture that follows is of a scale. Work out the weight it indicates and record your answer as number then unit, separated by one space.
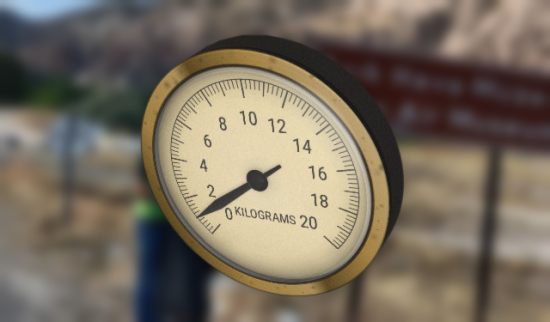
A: 1 kg
